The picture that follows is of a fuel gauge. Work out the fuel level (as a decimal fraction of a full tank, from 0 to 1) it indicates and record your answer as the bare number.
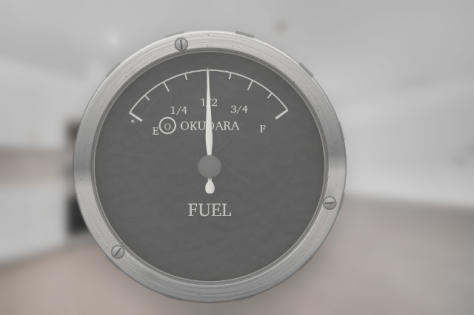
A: 0.5
